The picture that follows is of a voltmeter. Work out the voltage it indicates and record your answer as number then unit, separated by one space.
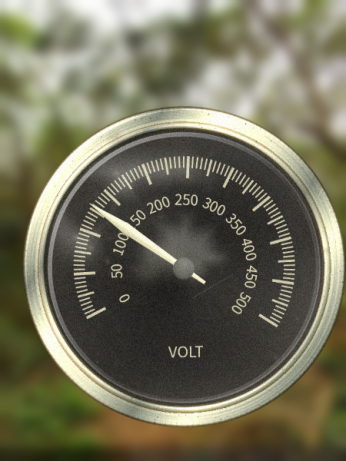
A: 130 V
